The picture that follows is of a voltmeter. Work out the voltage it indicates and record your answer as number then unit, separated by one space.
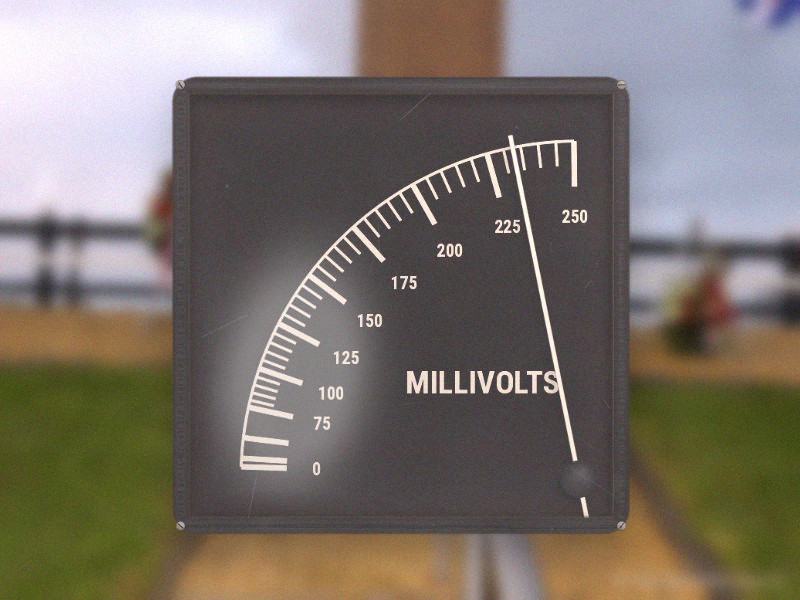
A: 232.5 mV
